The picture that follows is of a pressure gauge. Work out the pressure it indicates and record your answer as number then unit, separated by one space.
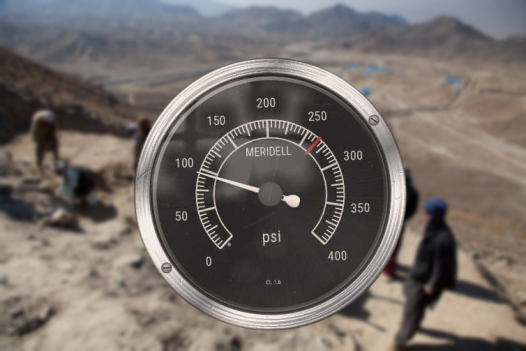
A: 95 psi
